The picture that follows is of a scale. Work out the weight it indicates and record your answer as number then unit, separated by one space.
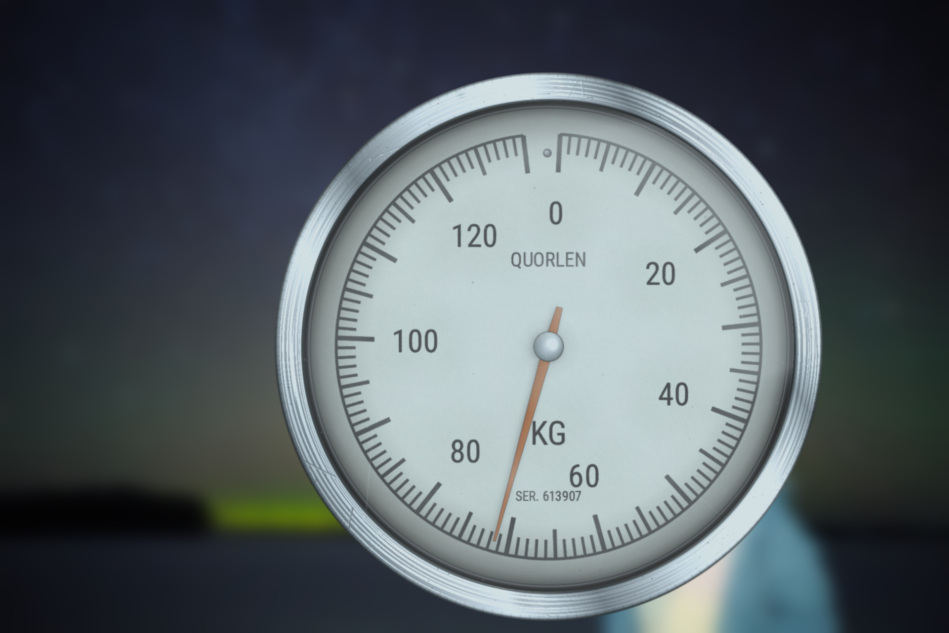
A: 71.5 kg
